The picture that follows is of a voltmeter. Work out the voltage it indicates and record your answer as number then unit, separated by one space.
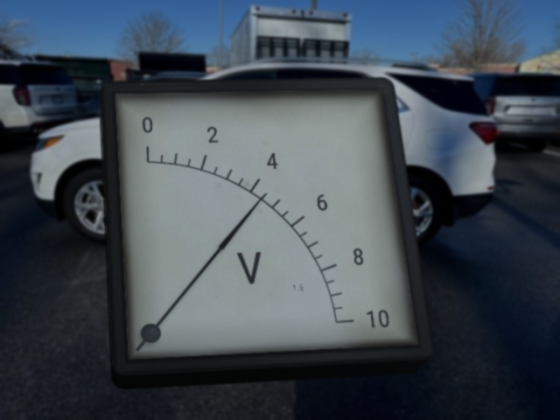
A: 4.5 V
